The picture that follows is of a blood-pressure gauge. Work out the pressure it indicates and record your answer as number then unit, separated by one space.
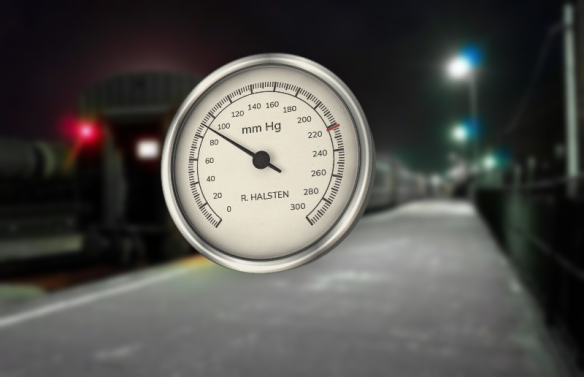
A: 90 mmHg
